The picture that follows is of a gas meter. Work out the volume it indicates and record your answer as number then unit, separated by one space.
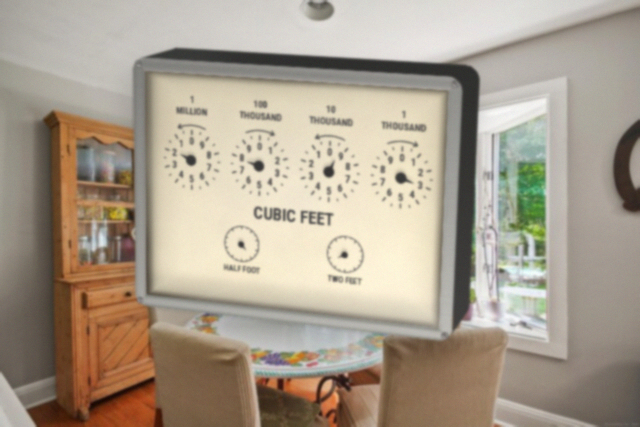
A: 179300 ft³
